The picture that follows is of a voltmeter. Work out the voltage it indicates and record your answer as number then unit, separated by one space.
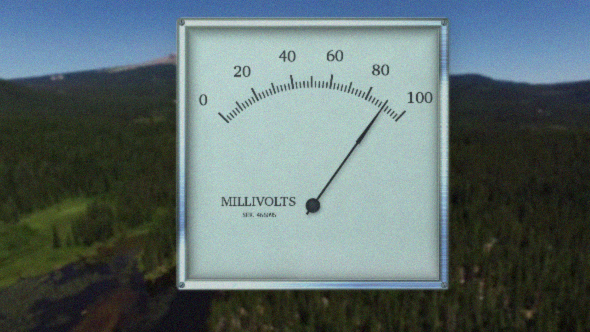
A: 90 mV
